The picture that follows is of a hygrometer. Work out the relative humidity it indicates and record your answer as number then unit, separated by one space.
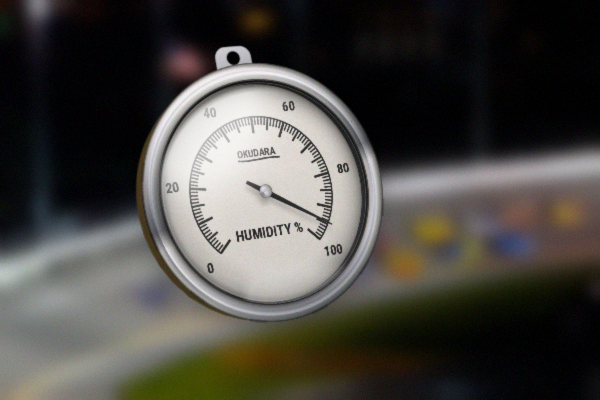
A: 95 %
